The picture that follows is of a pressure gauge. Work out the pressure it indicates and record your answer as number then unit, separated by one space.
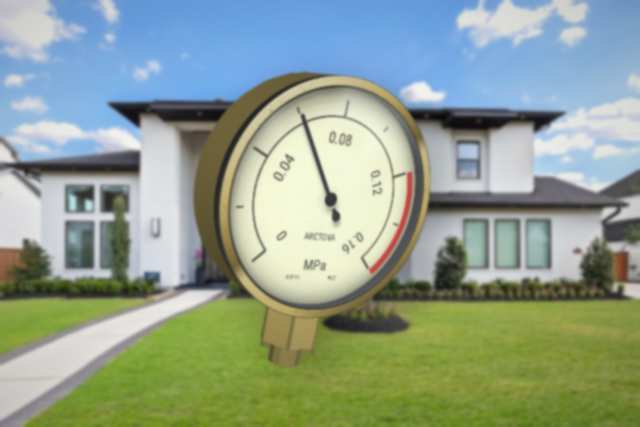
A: 0.06 MPa
